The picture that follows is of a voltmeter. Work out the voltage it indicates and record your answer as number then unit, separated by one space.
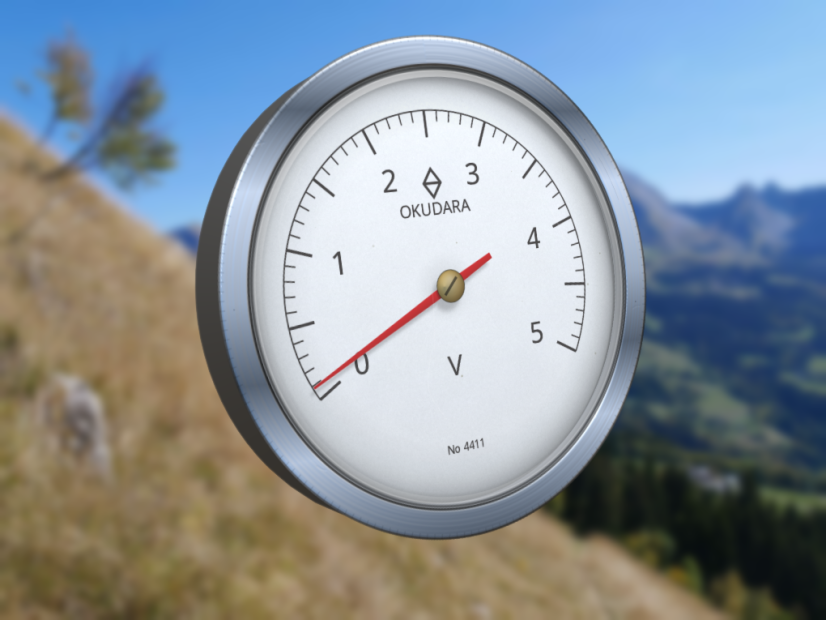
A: 0.1 V
